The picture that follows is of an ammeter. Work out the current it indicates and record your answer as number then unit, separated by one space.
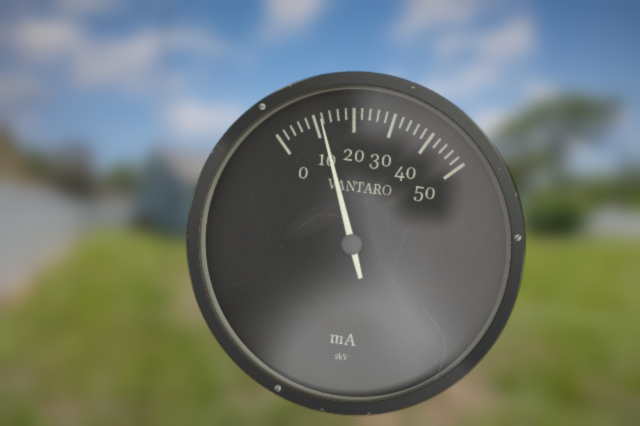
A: 12 mA
